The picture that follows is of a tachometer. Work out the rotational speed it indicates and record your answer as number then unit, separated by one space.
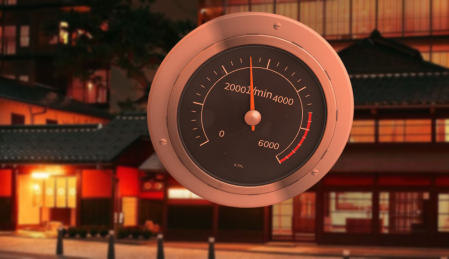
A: 2600 rpm
